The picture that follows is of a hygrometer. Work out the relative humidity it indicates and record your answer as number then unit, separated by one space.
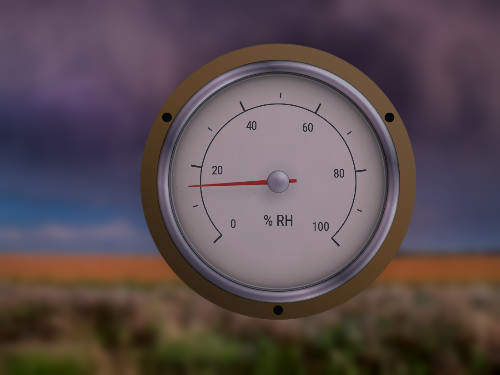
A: 15 %
